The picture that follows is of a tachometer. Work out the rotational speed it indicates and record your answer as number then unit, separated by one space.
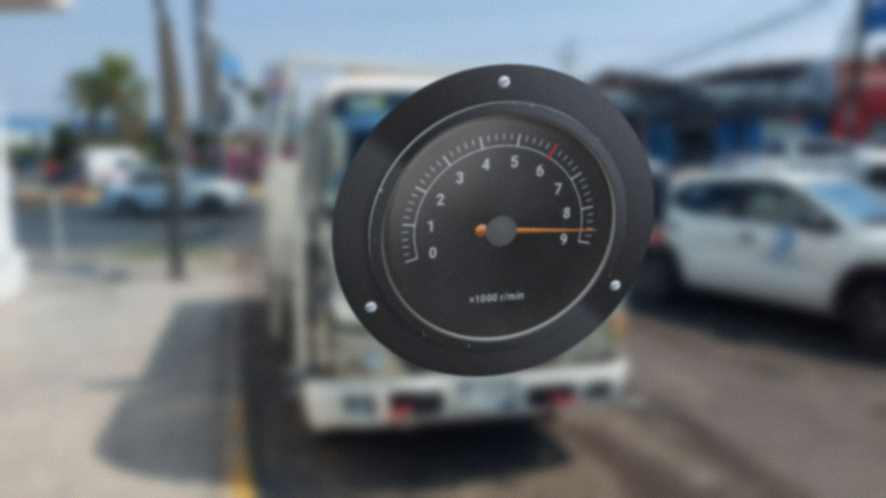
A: 8600 rpm
